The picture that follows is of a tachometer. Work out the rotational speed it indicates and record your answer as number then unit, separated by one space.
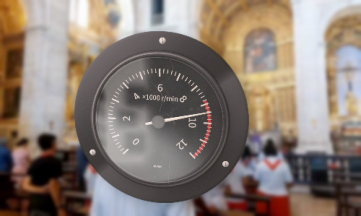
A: 9400 rpm
